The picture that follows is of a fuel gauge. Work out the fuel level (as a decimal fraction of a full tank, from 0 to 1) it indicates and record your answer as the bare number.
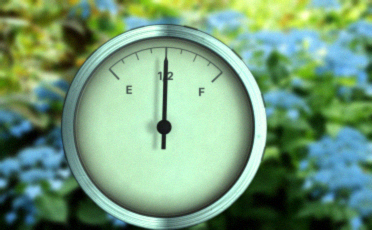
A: 0.5
